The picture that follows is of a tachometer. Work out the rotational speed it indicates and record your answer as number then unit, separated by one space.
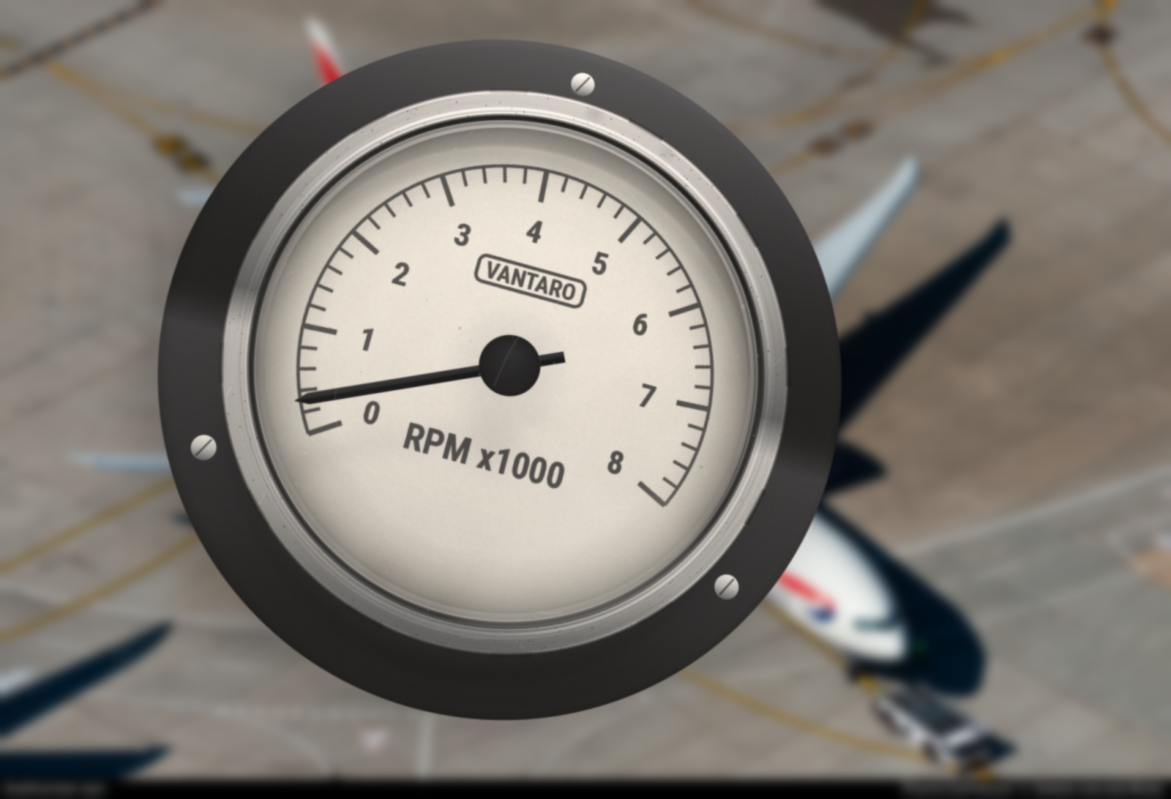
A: 300 rpm
